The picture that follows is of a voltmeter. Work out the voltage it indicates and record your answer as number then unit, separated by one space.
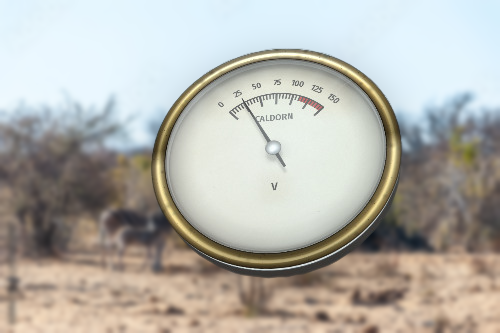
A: 25 V
